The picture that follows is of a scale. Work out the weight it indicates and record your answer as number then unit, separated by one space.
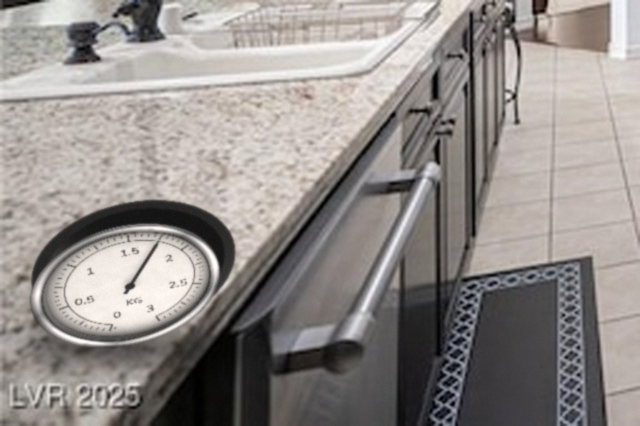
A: 1.75 kg
